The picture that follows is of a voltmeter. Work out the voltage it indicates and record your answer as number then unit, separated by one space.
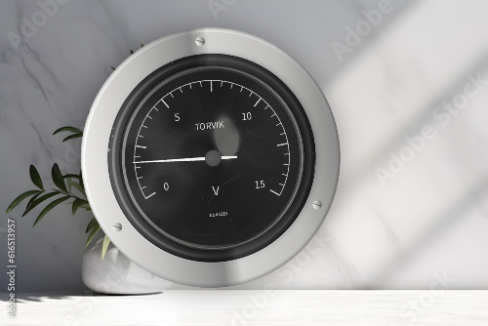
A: 1.75 V
